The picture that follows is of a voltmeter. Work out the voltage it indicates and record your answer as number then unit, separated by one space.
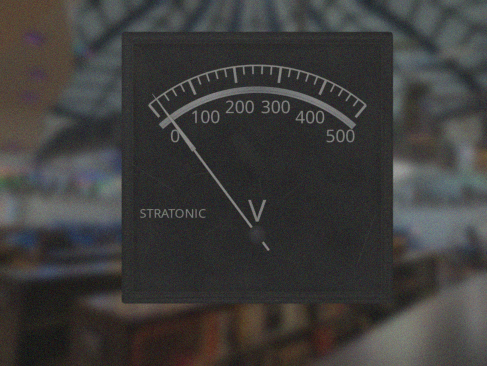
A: 20 V
